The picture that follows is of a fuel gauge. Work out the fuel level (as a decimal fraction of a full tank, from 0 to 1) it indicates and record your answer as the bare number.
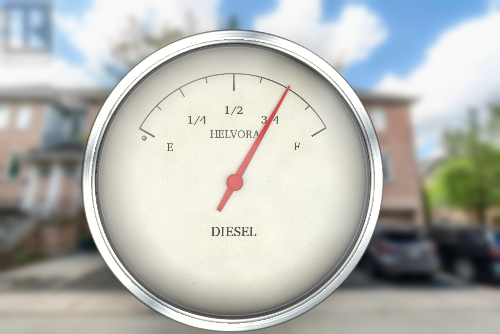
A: 0.75
